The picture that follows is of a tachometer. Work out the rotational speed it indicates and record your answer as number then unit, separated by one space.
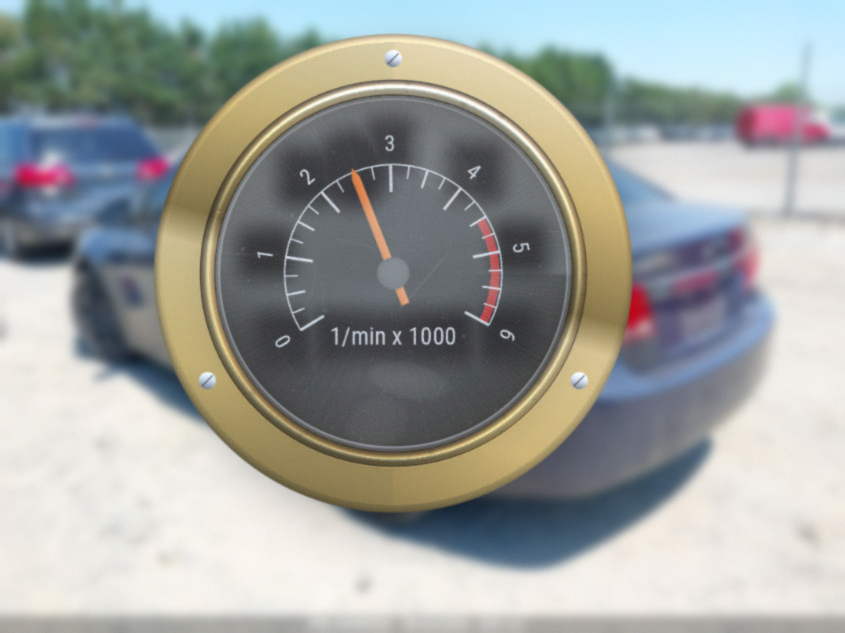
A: 2500 rpm
